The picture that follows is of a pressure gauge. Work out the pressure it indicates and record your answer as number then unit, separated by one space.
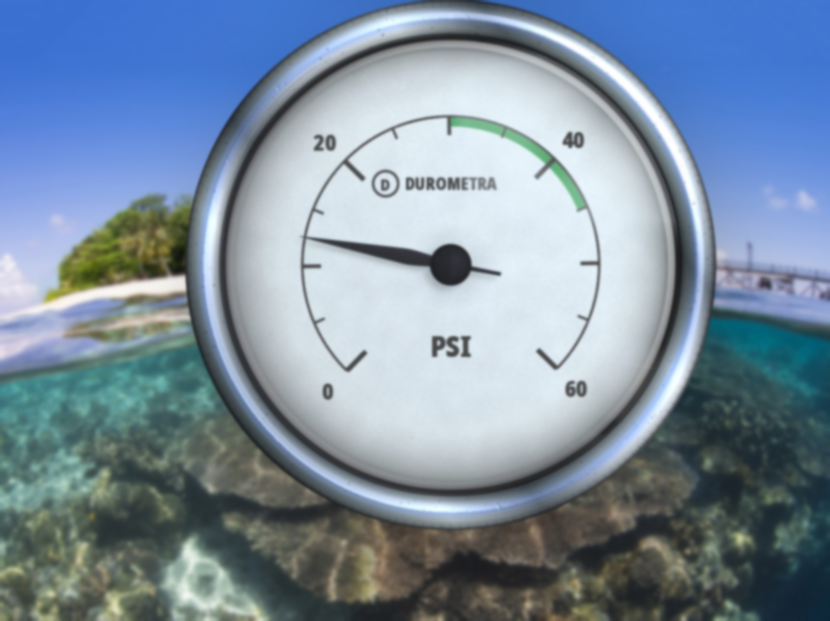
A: 12.5 psi
